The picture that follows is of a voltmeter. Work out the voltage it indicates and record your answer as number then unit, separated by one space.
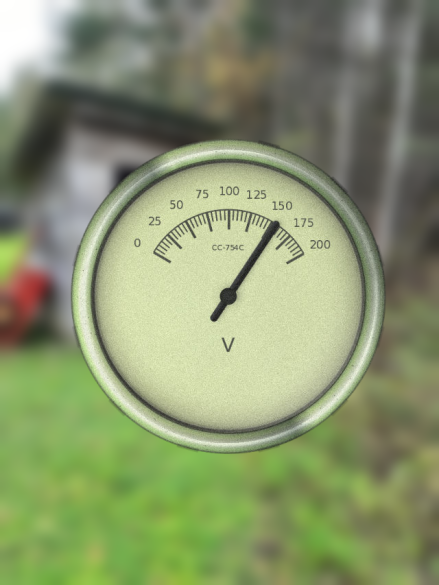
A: 155 V
